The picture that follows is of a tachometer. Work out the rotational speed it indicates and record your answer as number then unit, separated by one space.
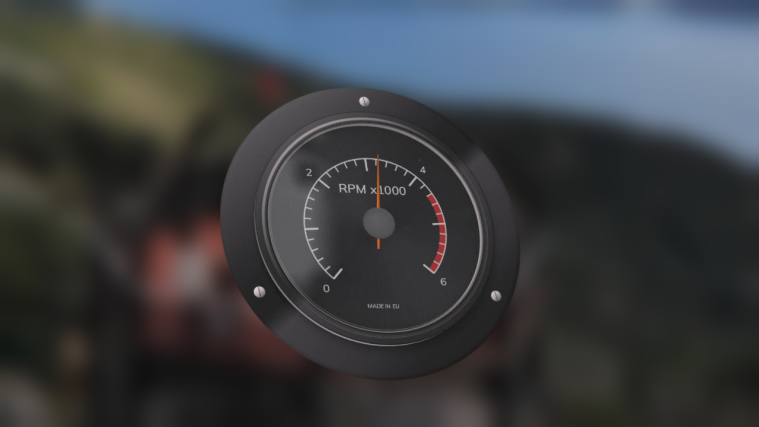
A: 3200 rpm
